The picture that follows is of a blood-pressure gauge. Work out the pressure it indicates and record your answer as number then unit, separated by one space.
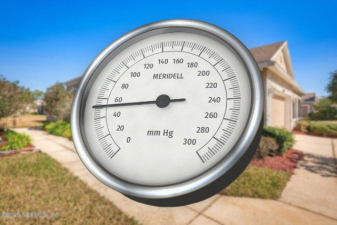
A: 50 mmHg
